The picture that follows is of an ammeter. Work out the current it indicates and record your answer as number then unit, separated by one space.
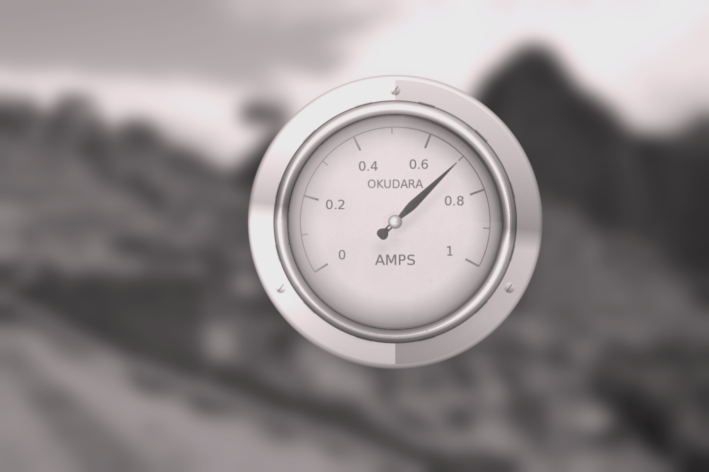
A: 0.7 A
